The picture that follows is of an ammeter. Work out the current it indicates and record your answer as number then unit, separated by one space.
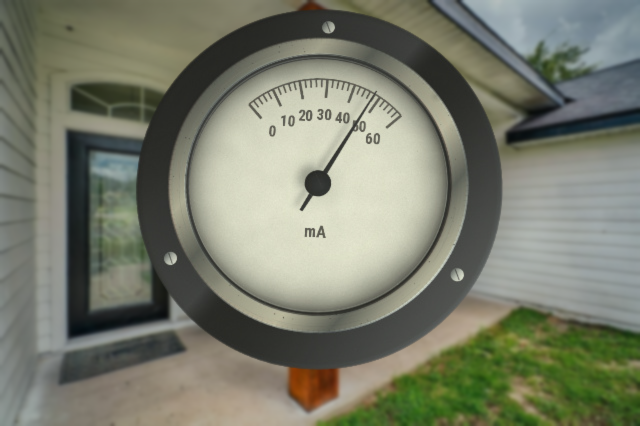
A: 48 mA
